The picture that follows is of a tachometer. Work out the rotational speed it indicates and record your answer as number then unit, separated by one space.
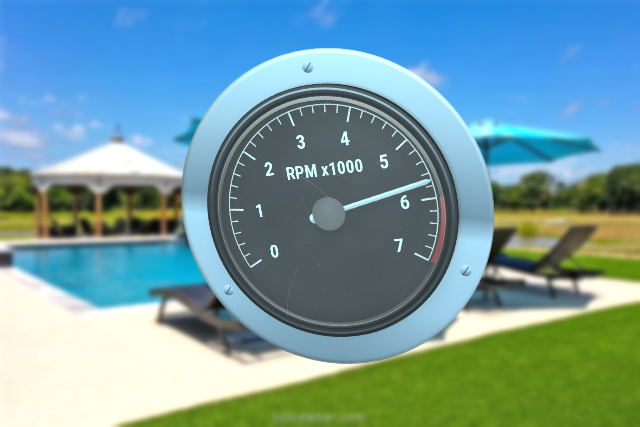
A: 5700 rpm
